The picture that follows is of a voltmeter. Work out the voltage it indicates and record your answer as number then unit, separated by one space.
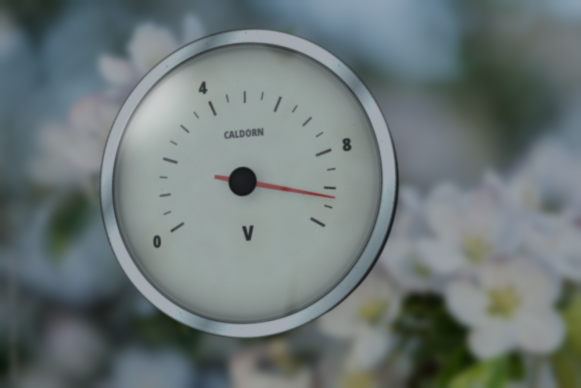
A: 9.25 V
